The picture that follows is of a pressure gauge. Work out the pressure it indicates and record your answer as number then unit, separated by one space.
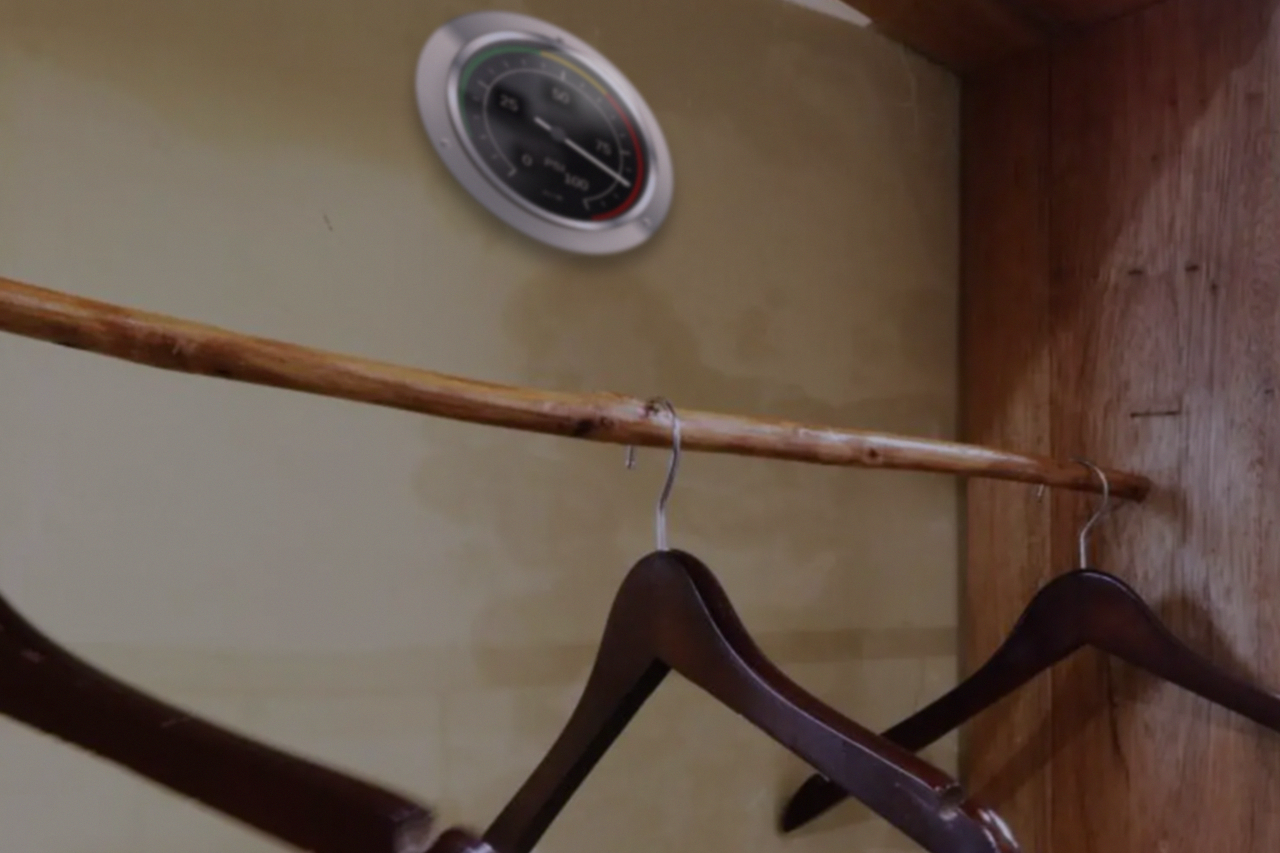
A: 85 psi
